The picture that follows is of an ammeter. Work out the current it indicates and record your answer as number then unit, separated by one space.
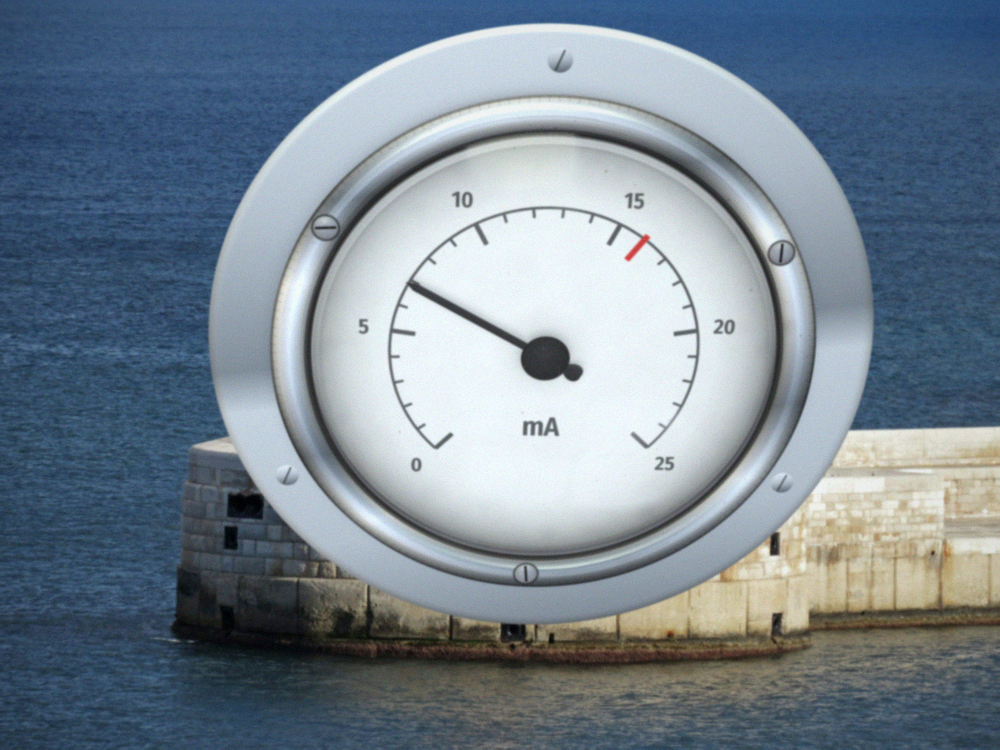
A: 7 mA
